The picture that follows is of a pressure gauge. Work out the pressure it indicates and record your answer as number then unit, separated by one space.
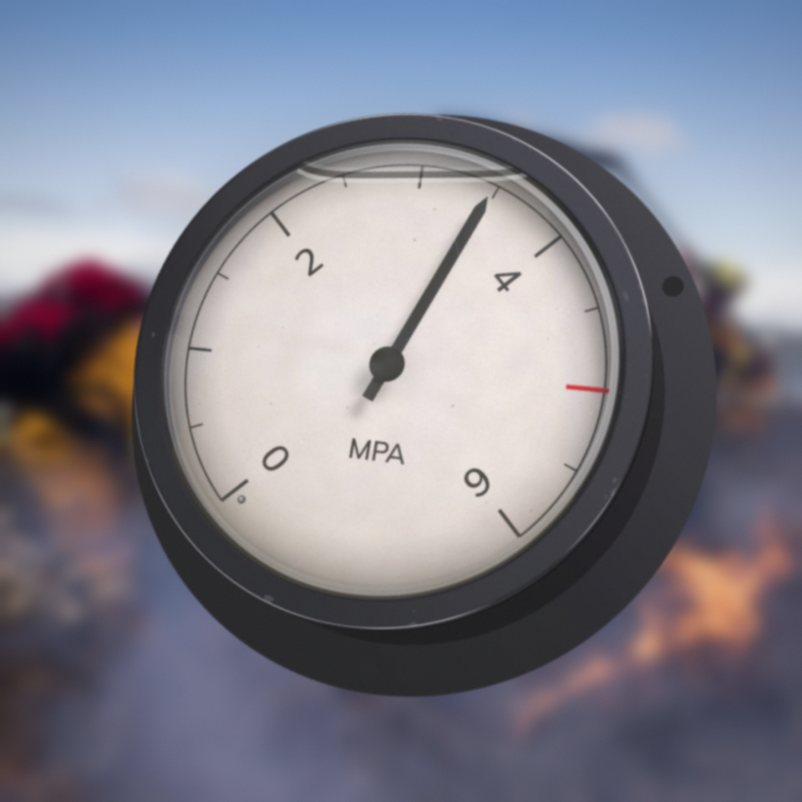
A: 3.5 MPa
